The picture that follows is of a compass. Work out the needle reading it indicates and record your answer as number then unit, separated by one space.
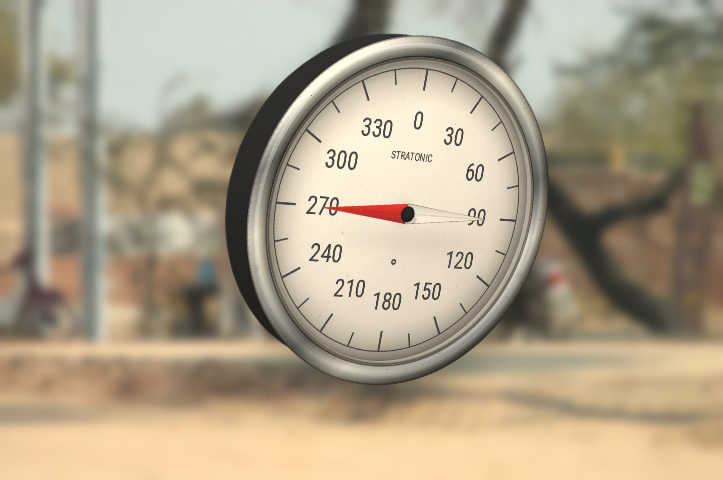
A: 270 °
